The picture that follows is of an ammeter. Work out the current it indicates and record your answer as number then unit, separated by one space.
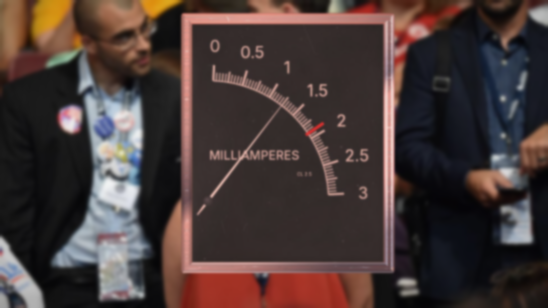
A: 1.25 mA
